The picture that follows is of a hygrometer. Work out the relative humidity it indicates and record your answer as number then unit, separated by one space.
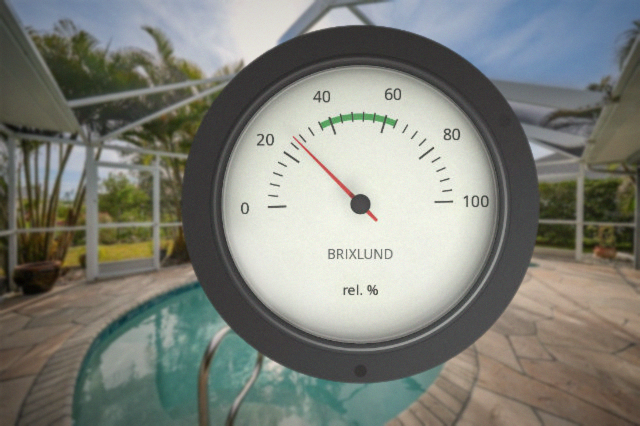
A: 26 %
